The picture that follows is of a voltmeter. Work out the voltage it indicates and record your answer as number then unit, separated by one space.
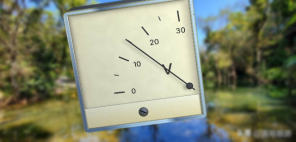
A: 15 V
